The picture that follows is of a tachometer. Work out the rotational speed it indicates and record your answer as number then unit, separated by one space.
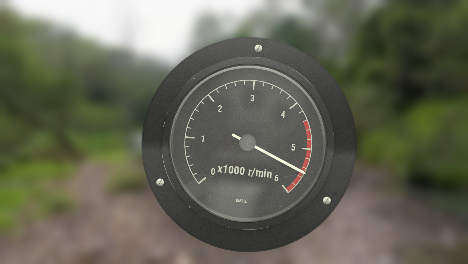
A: 5500 rpm
